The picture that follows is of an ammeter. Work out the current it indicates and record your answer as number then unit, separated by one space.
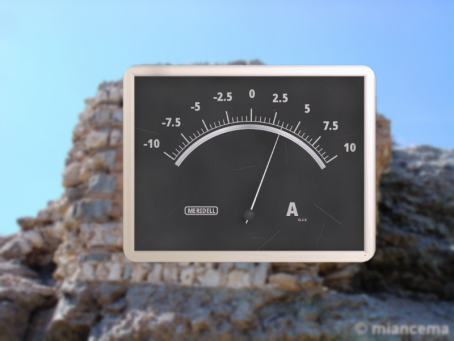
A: 3.5 A
